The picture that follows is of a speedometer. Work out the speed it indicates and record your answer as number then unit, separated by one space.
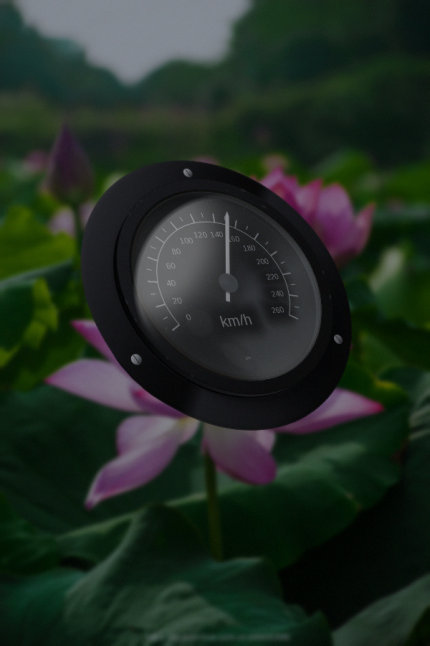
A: 150 km/h
